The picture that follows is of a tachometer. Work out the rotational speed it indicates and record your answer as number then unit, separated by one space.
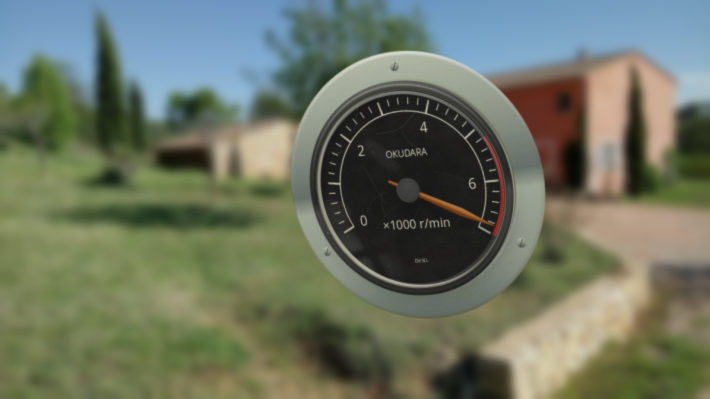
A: 6800 rpm
